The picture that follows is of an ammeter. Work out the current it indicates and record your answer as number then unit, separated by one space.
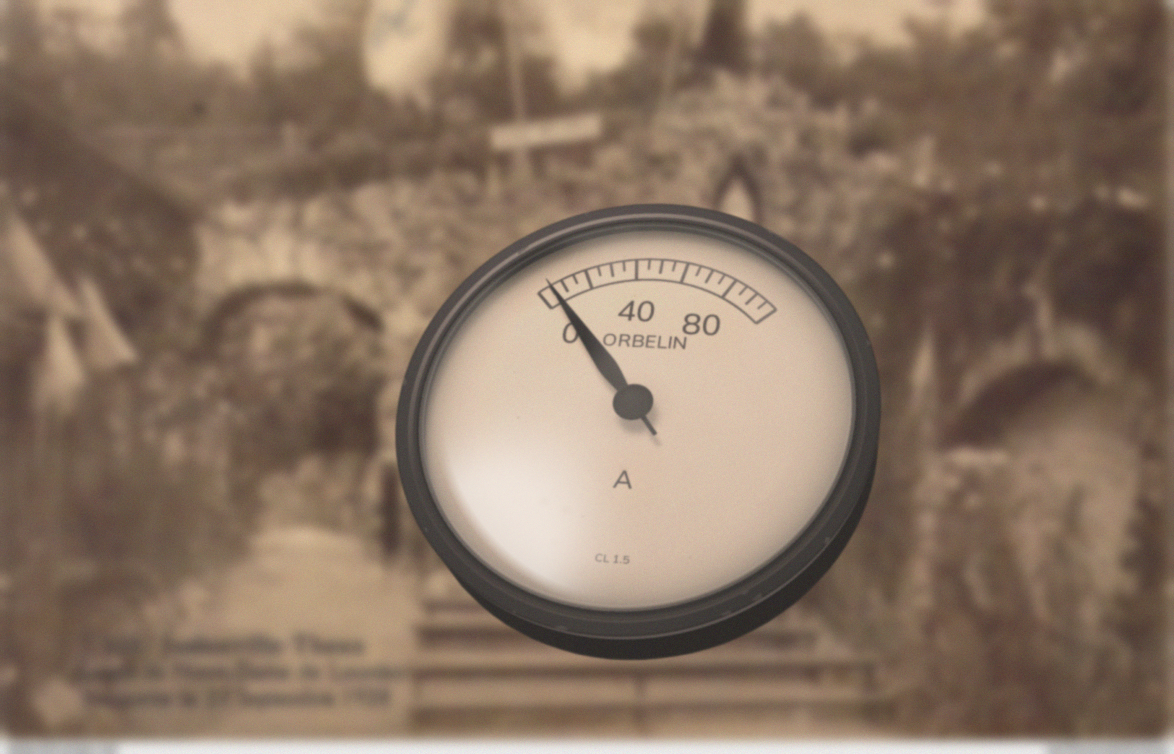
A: 5 A
